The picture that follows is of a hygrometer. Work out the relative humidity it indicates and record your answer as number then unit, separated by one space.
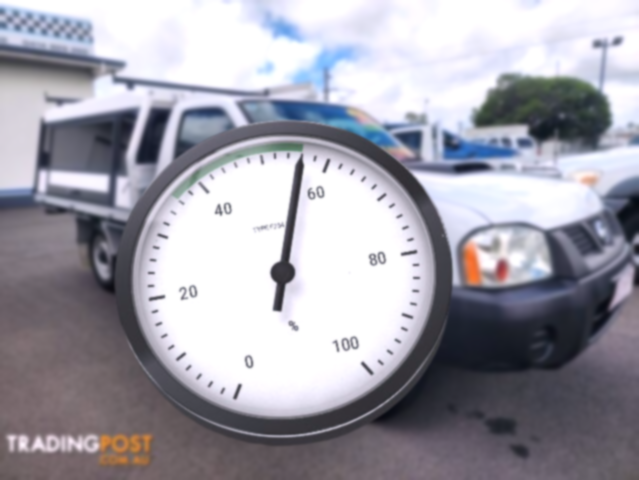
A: 56 %
